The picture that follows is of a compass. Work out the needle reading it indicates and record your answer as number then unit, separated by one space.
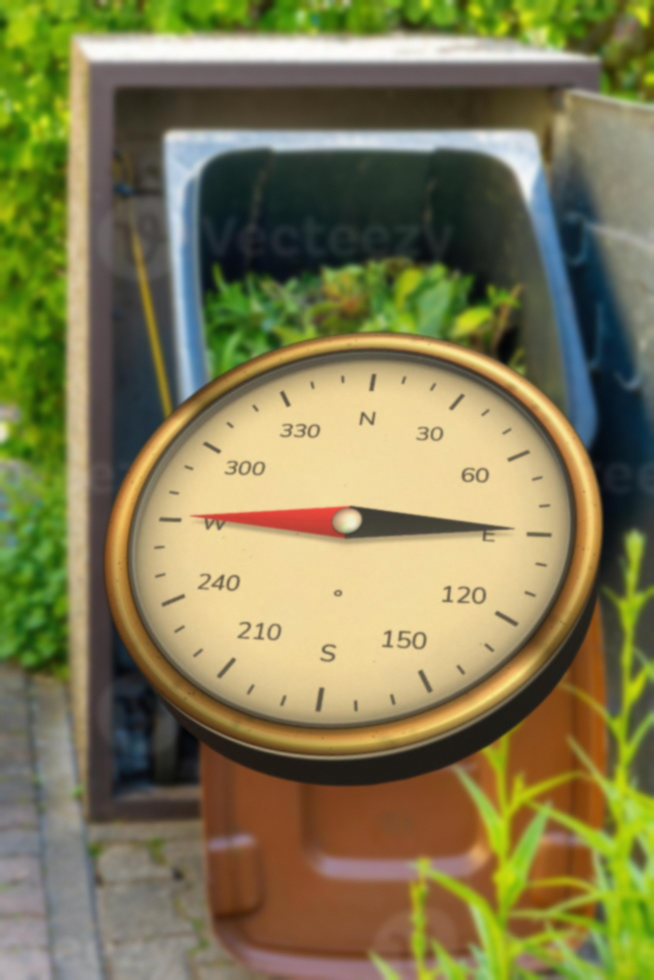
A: 270 °
